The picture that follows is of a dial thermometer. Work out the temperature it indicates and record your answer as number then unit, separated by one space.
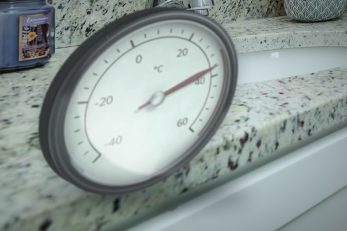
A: 36 °C
